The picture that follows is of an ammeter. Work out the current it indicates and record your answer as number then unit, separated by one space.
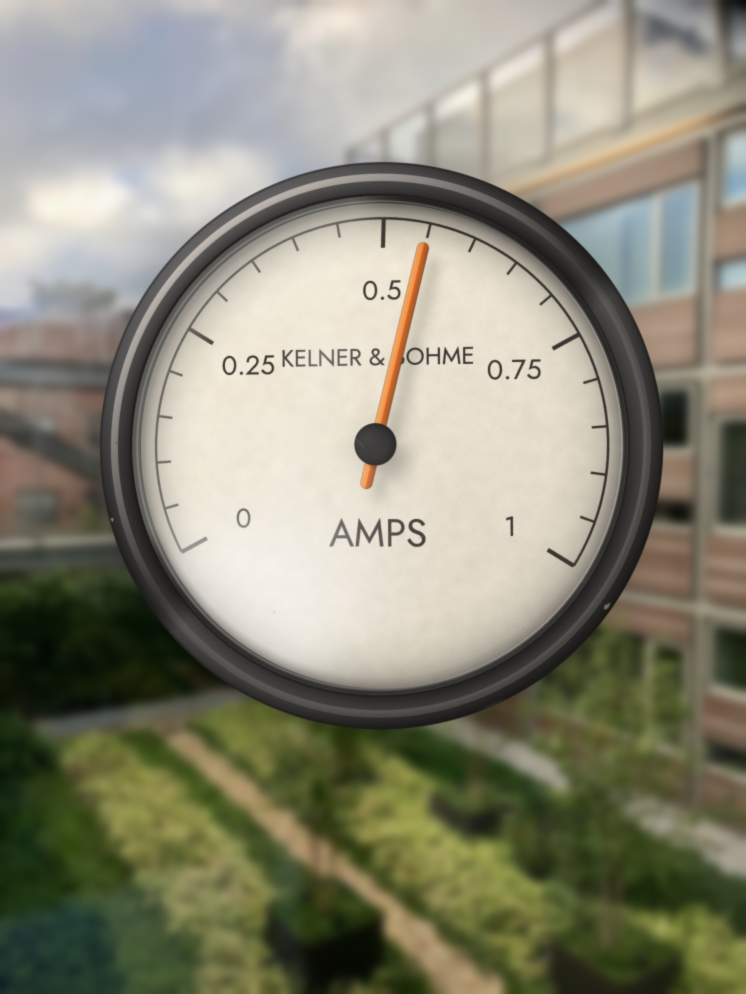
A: 0.55 A
